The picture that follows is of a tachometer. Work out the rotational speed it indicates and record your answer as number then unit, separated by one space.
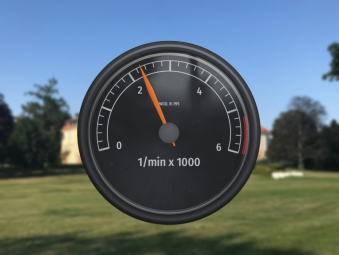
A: 2300 rpm
